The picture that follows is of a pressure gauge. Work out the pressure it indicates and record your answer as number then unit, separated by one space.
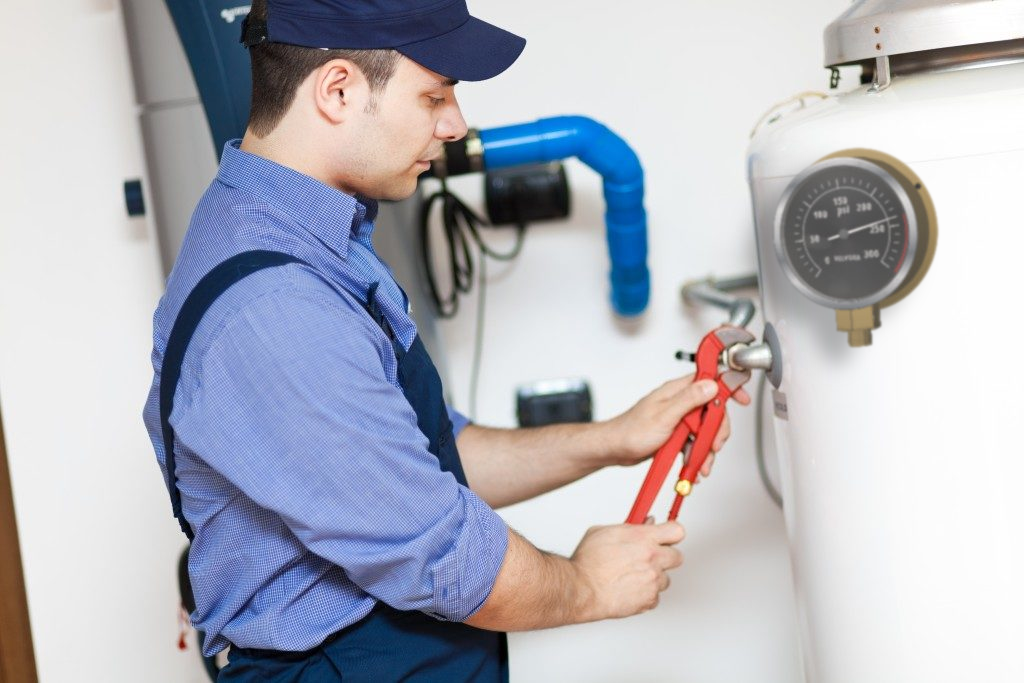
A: 240 psi
